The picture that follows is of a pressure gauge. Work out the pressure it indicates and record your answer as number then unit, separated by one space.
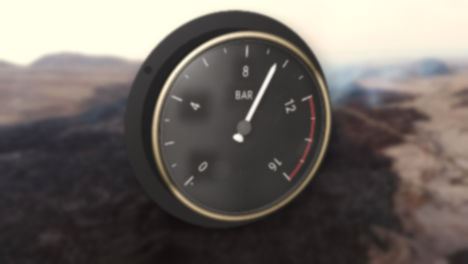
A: 9.5 bar
